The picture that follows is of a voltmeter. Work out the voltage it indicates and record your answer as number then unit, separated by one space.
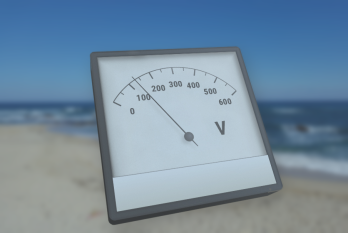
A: 125 V
